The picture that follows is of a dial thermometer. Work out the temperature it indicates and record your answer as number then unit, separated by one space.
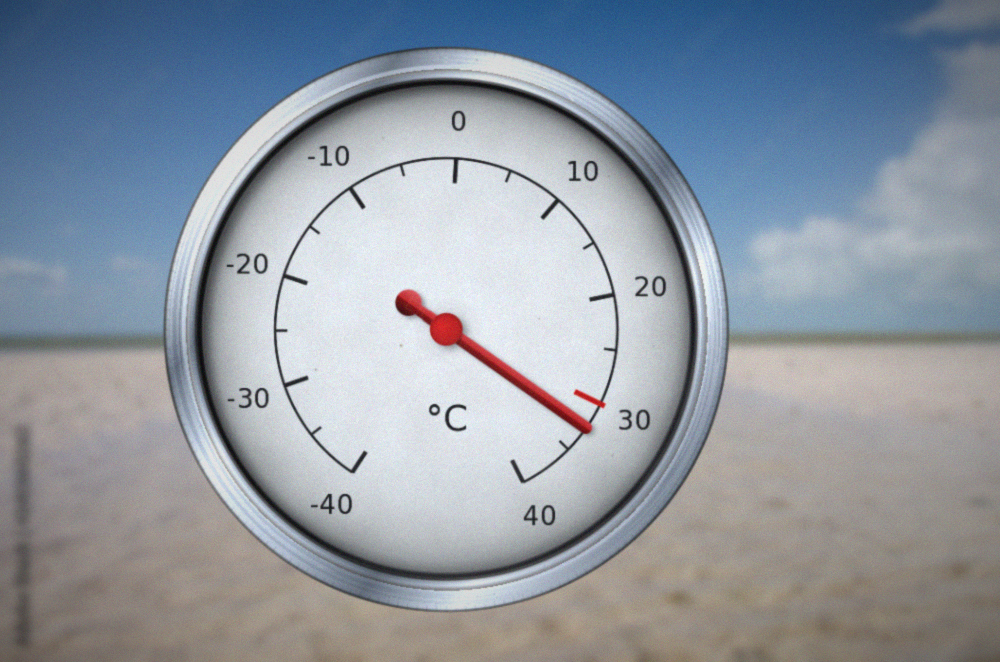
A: 32.5 °C
